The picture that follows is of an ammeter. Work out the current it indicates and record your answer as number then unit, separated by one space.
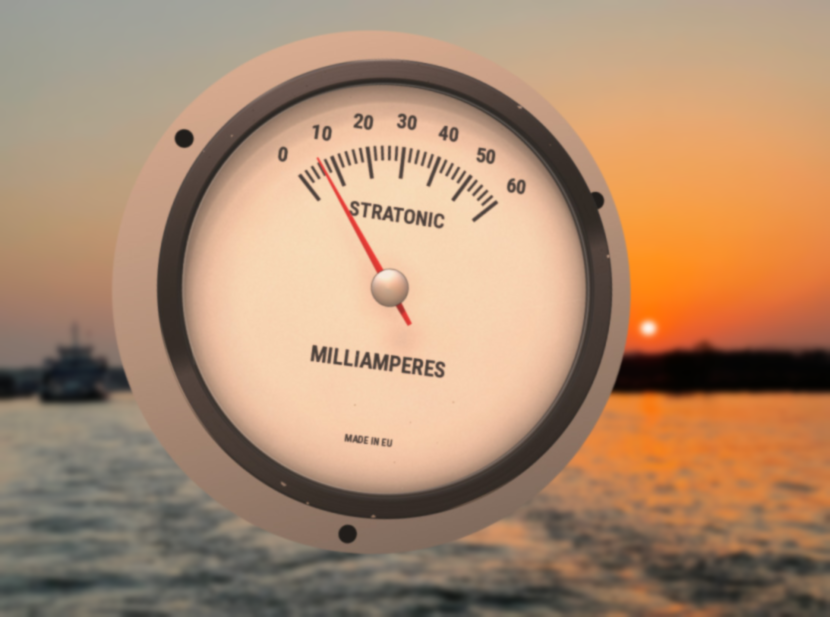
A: 6 mA
